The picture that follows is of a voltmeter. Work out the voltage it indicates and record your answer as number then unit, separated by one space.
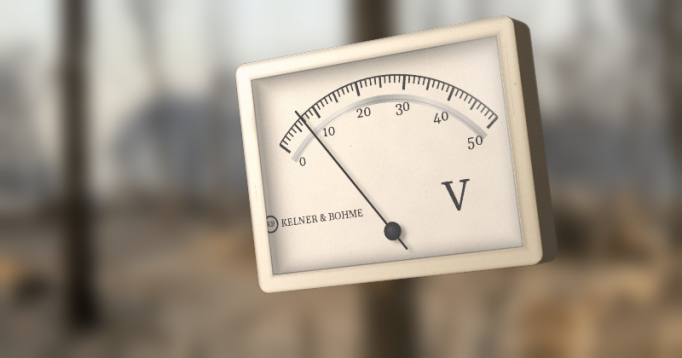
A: 7 V
